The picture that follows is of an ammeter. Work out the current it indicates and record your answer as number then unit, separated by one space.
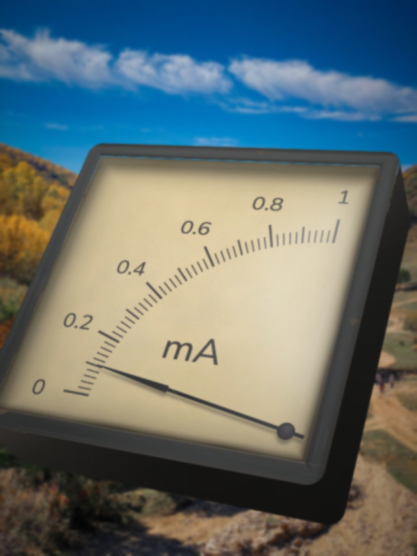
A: 0.1 mA
